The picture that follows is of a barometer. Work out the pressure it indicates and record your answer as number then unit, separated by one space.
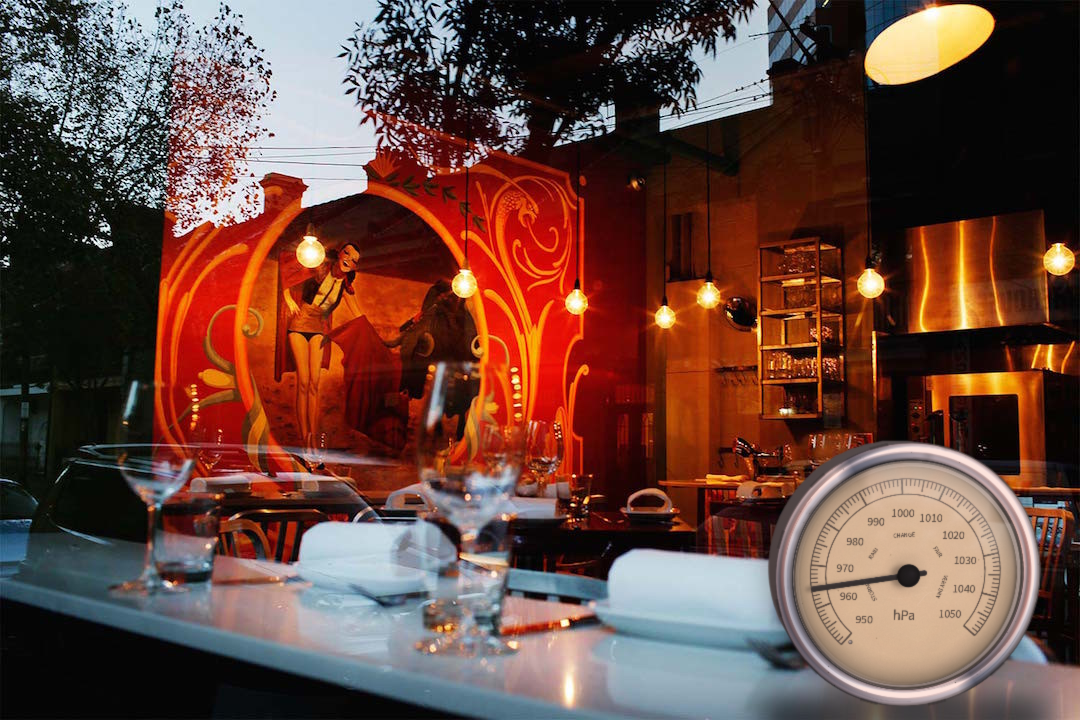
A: 965 hPa
